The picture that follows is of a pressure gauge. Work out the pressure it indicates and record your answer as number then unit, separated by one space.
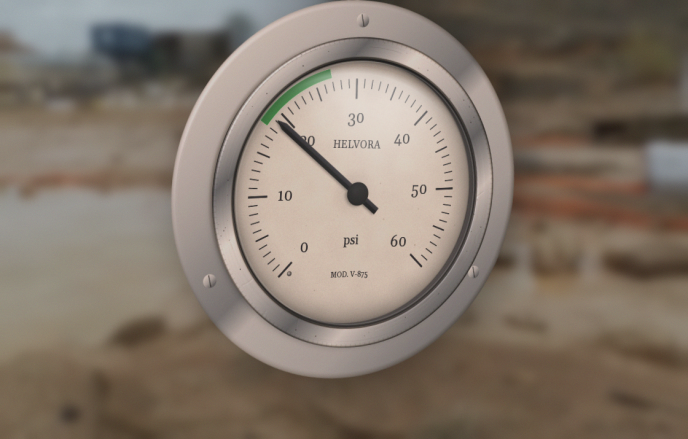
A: 19 psi
